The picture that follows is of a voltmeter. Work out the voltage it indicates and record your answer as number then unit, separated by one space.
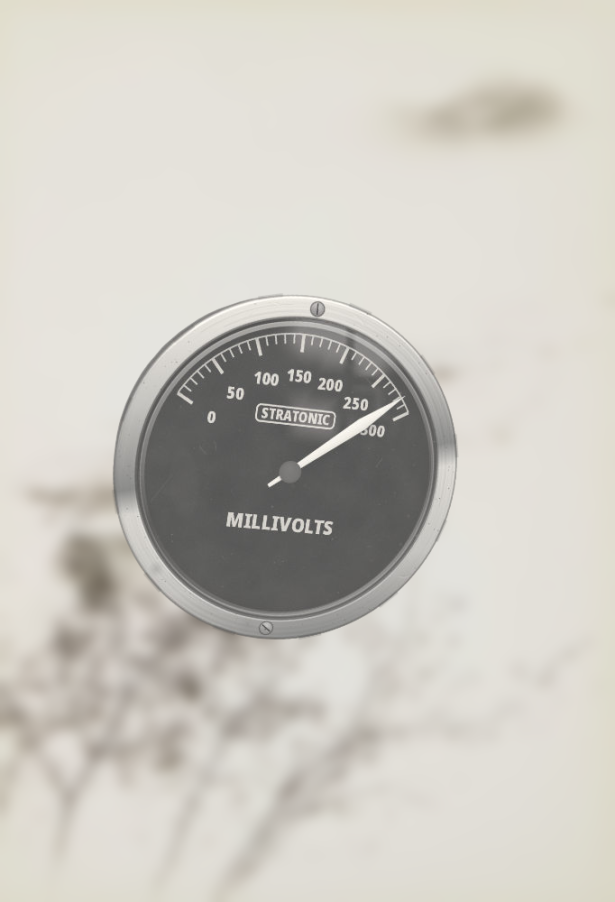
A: 280 mV
